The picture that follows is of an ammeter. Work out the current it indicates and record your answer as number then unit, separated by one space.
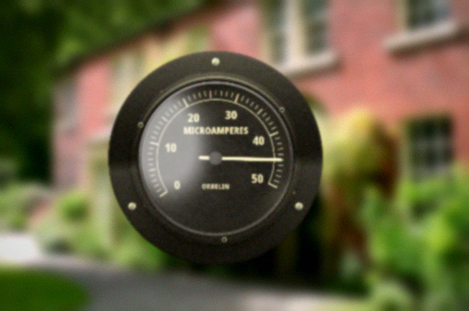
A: 45 µA
